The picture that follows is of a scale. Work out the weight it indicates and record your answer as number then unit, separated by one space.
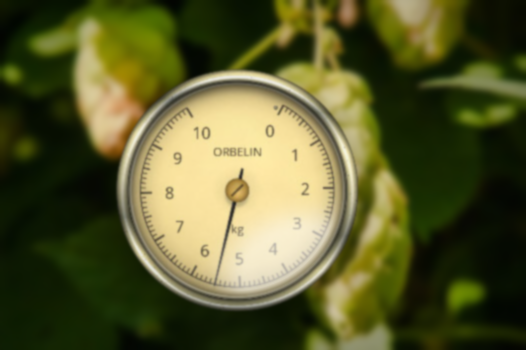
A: 5.5 kg
